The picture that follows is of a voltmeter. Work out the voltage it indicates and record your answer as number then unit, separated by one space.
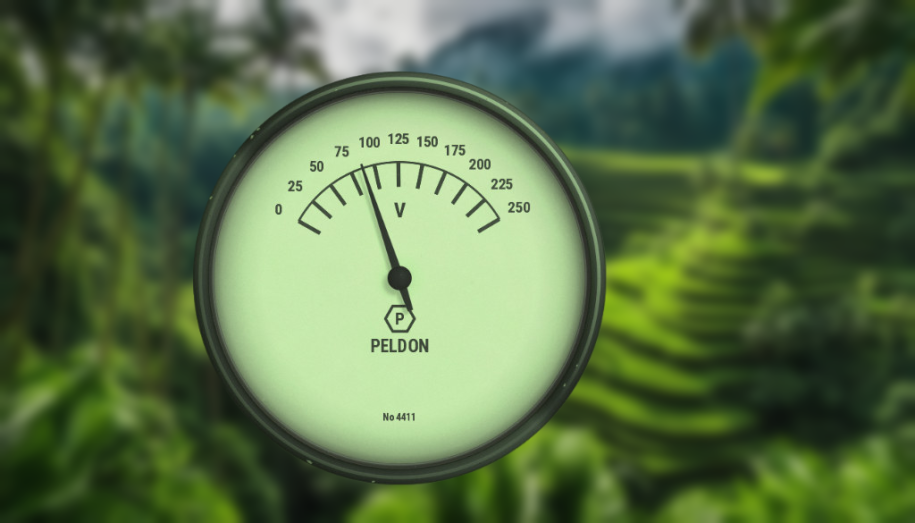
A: 87.5 V
